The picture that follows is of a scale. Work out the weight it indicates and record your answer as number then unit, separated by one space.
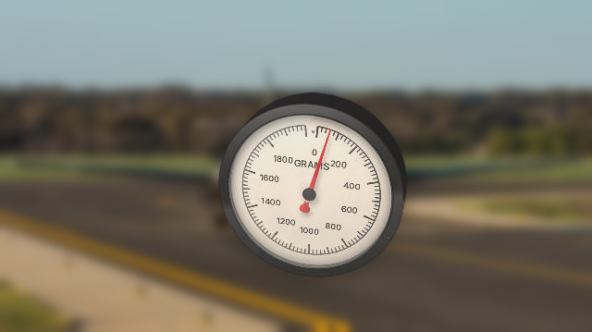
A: 60 g
